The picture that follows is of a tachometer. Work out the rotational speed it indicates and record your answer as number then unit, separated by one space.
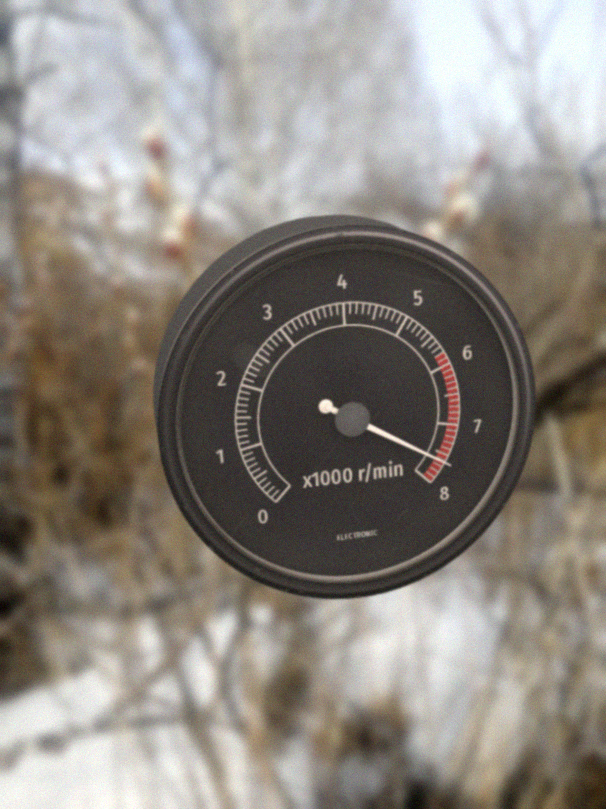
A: 7600 rpm
